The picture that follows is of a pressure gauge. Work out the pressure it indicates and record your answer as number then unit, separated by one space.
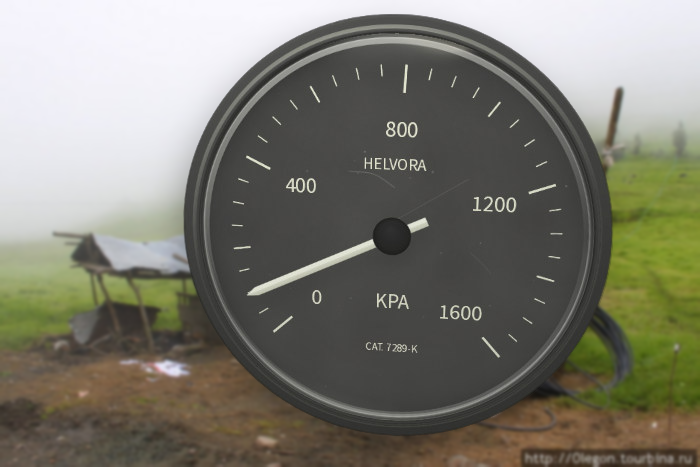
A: 100 kPa
